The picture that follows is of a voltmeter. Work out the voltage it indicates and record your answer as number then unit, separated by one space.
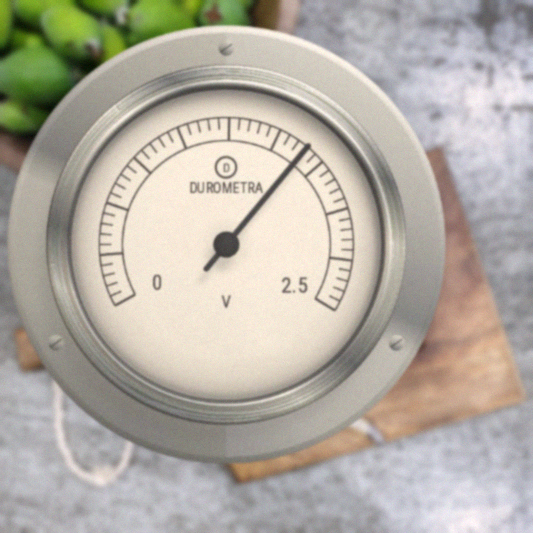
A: 1.65 V
